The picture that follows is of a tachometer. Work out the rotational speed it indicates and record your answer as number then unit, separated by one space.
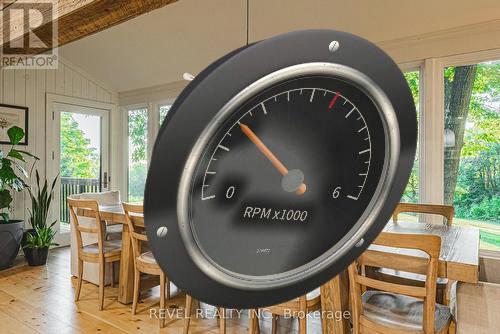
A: 1500 rpm
